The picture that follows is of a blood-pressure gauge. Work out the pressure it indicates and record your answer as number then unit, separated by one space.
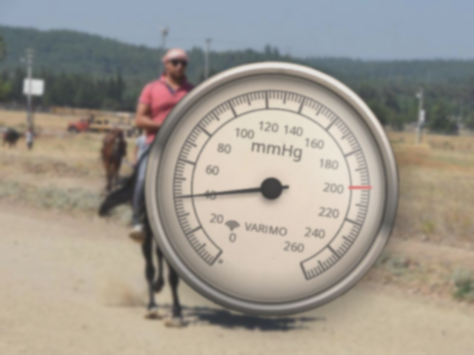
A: 40 mmHg
